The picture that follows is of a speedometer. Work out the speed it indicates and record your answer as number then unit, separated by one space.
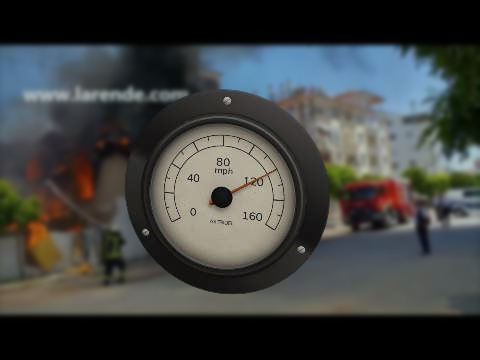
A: 120 mph
